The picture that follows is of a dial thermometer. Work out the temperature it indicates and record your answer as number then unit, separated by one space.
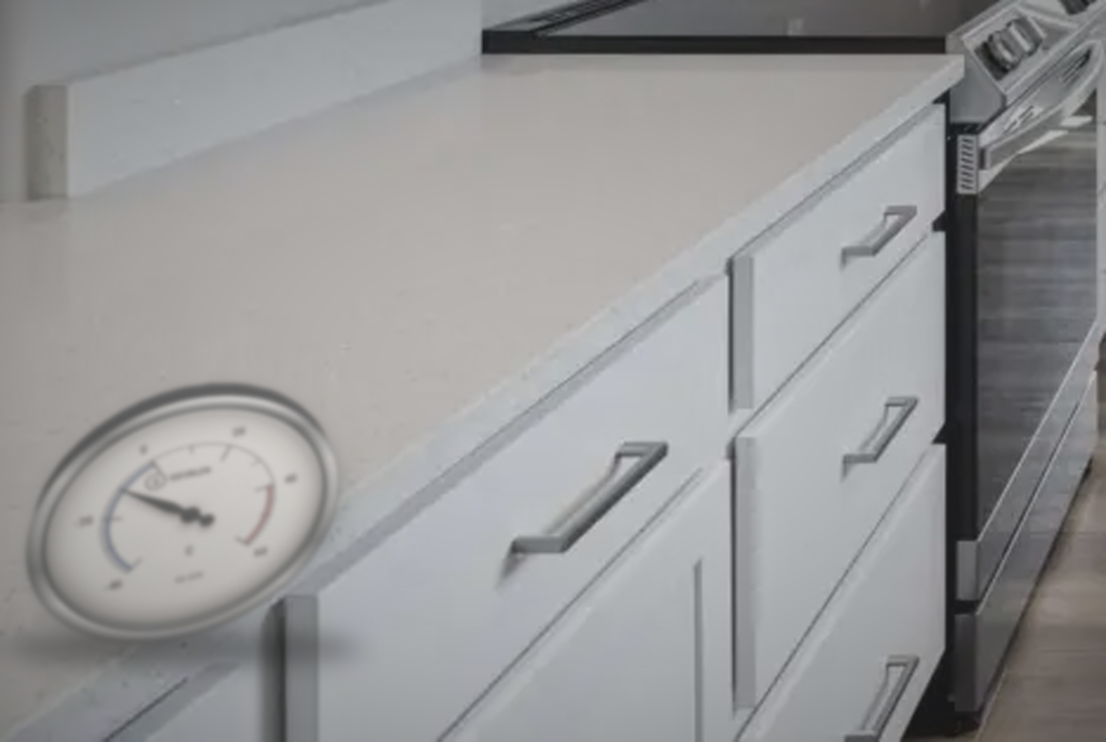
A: -10 °C
